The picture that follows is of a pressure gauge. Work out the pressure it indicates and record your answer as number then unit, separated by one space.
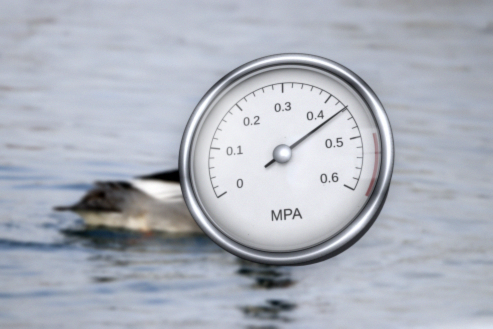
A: 0.44 MPa
